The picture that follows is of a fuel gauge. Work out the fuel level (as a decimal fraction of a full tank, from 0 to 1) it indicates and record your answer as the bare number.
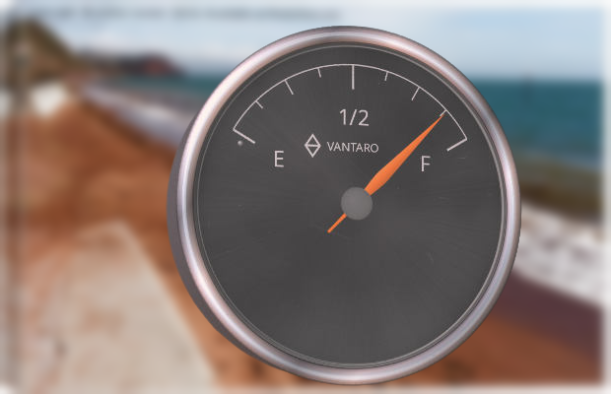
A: 0.875
